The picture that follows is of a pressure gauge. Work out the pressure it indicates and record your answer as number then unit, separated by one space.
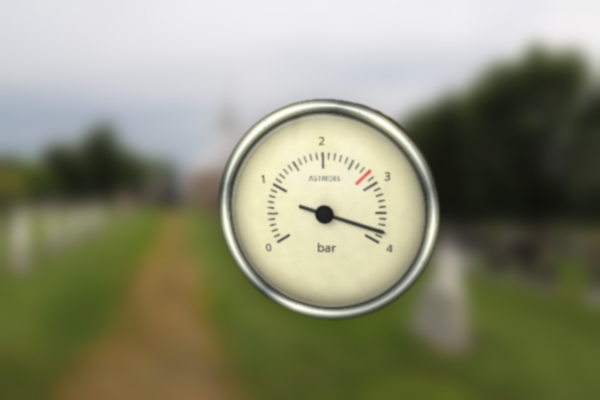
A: 3.8 bar
